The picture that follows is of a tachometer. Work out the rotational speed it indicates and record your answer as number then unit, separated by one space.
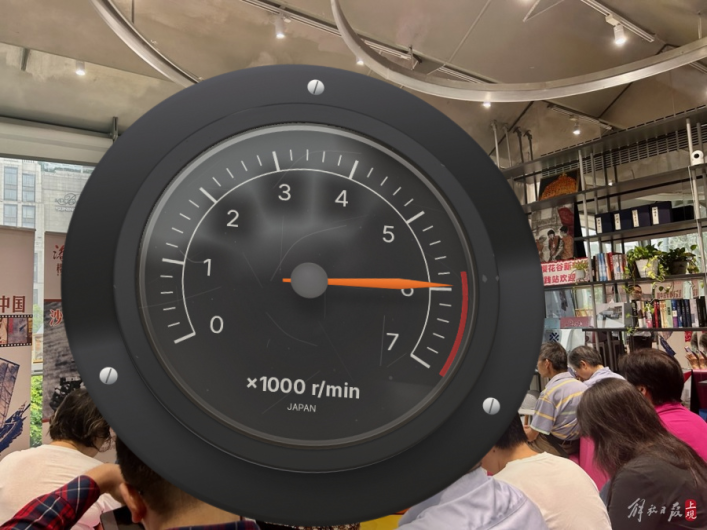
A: 6000 rpm
